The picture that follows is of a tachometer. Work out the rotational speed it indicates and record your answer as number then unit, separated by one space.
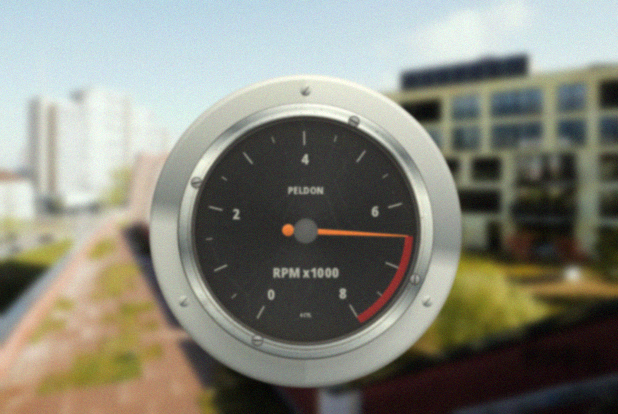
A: 6500 rpm
